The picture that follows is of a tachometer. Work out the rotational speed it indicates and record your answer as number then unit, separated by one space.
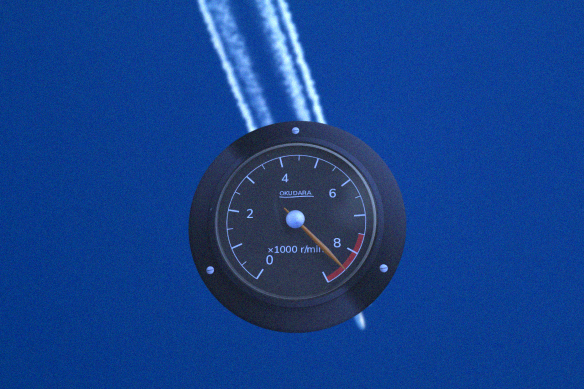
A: 8500 rpm
